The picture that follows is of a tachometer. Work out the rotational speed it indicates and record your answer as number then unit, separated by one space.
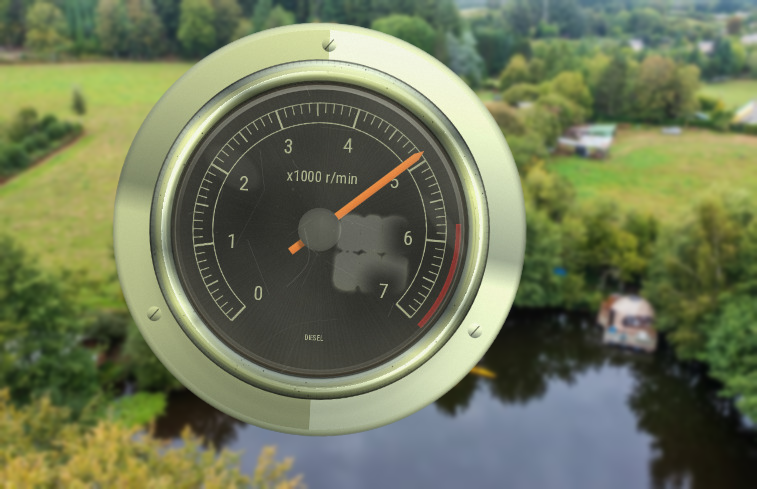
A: 4900 rpm
